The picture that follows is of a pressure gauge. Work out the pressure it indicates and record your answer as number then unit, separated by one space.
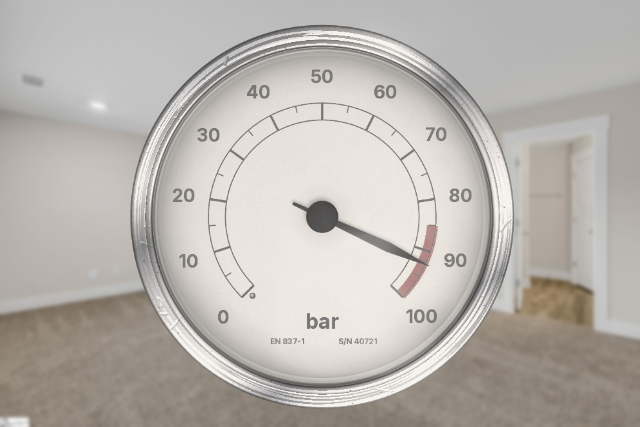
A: 92.5 bar
